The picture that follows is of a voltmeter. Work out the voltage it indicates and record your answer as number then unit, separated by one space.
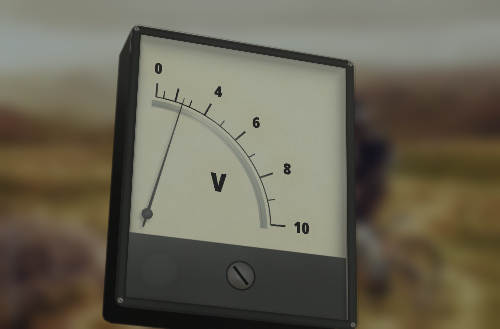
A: 2.5 V
